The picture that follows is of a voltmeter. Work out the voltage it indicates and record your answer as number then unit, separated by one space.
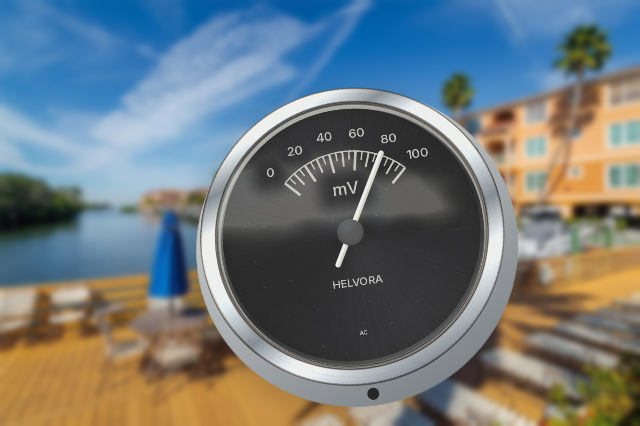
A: 80 mV
